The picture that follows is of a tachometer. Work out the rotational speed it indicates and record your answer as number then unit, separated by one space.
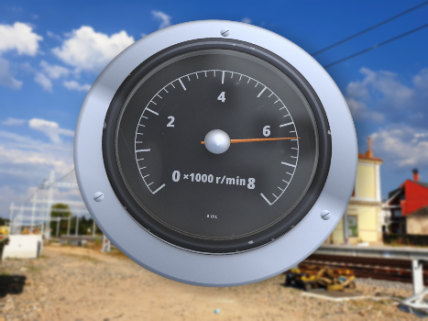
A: 6400 rpm
